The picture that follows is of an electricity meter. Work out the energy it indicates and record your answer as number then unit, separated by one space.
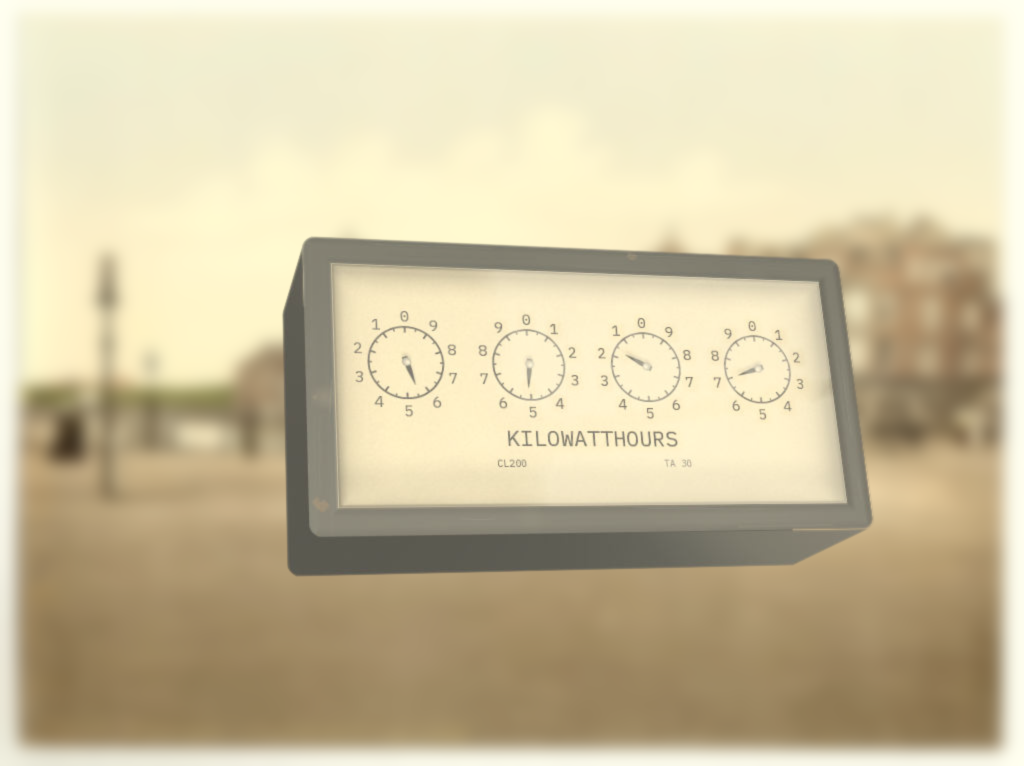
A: 5517 kWh
